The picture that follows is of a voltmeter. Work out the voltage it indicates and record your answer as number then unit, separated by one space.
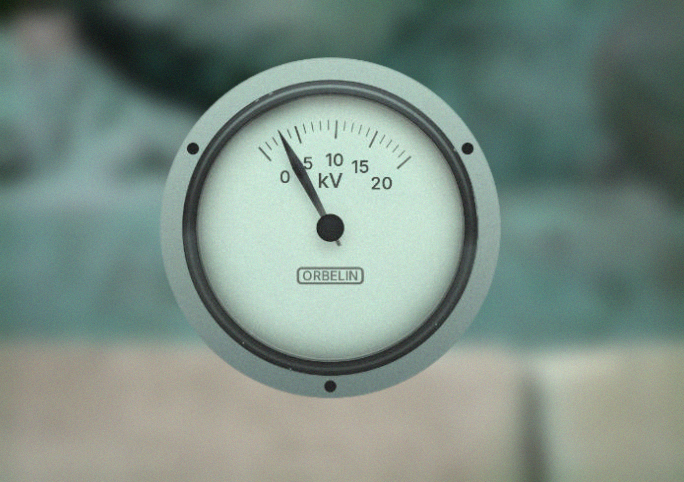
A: 3 kV
